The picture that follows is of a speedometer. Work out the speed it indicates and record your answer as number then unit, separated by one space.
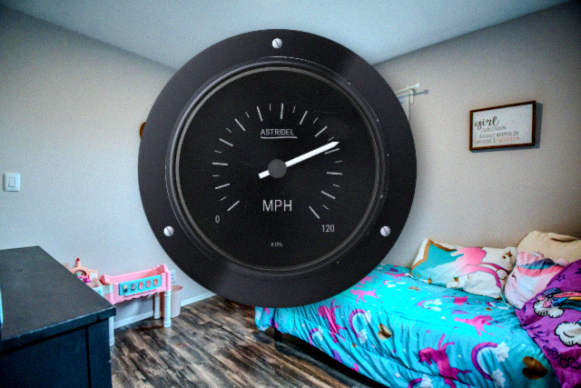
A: 87.5 mph
